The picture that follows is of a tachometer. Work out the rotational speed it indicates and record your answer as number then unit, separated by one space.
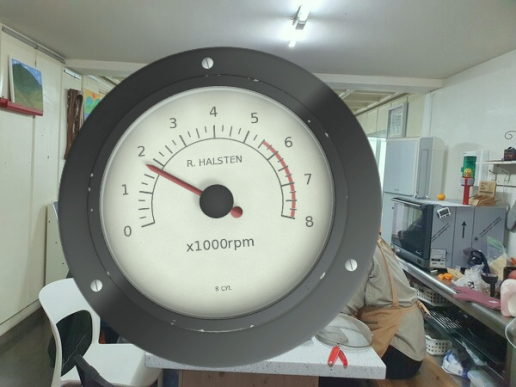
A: 1750 rpm
